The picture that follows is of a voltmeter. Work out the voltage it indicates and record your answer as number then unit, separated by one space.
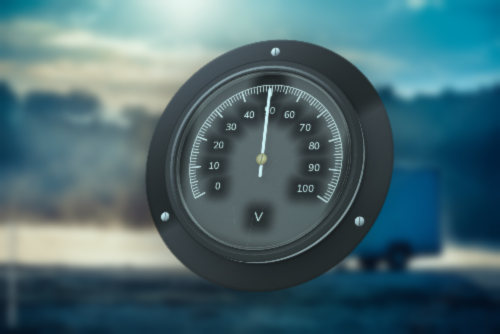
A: 50 V
